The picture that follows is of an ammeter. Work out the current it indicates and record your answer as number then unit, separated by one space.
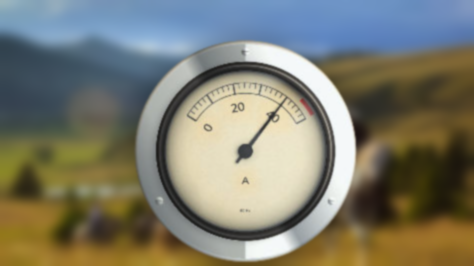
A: 40 A
